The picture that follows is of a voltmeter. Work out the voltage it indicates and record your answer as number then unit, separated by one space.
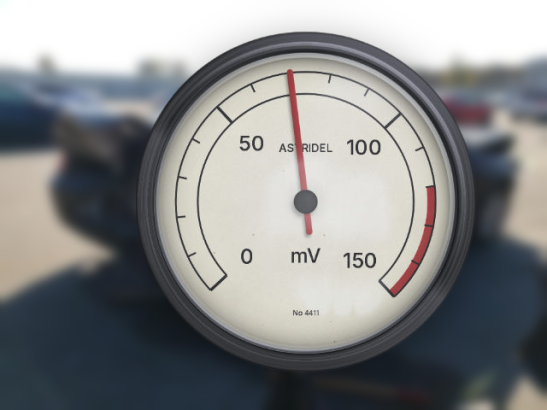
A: 70 mV
